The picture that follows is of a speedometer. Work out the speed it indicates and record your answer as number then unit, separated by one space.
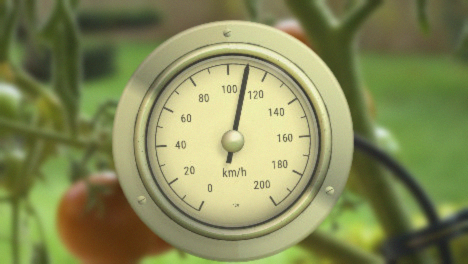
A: 110 km/h
